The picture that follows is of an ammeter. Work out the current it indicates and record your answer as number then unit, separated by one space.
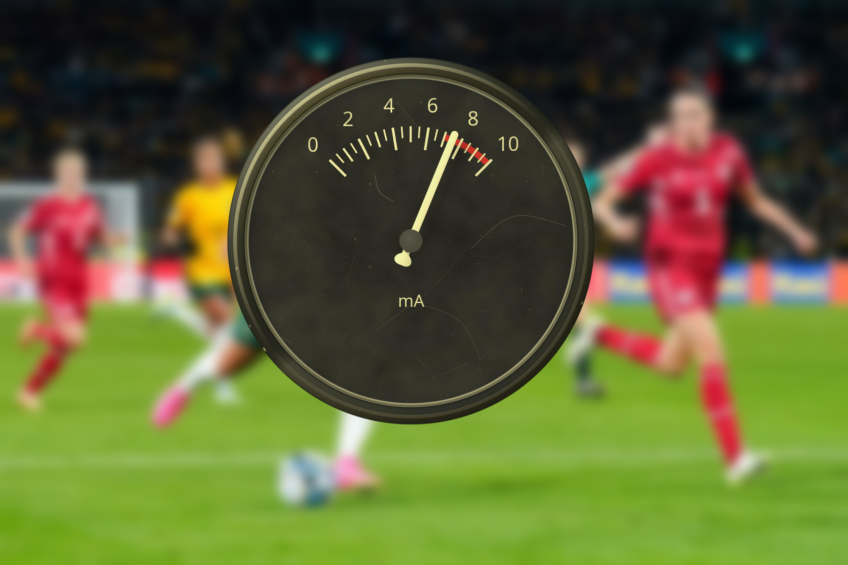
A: 7.5 mA
